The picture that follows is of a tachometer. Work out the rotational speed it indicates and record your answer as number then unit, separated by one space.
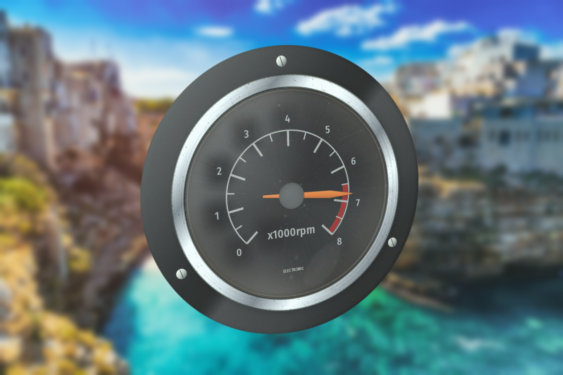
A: 6750 rpm
